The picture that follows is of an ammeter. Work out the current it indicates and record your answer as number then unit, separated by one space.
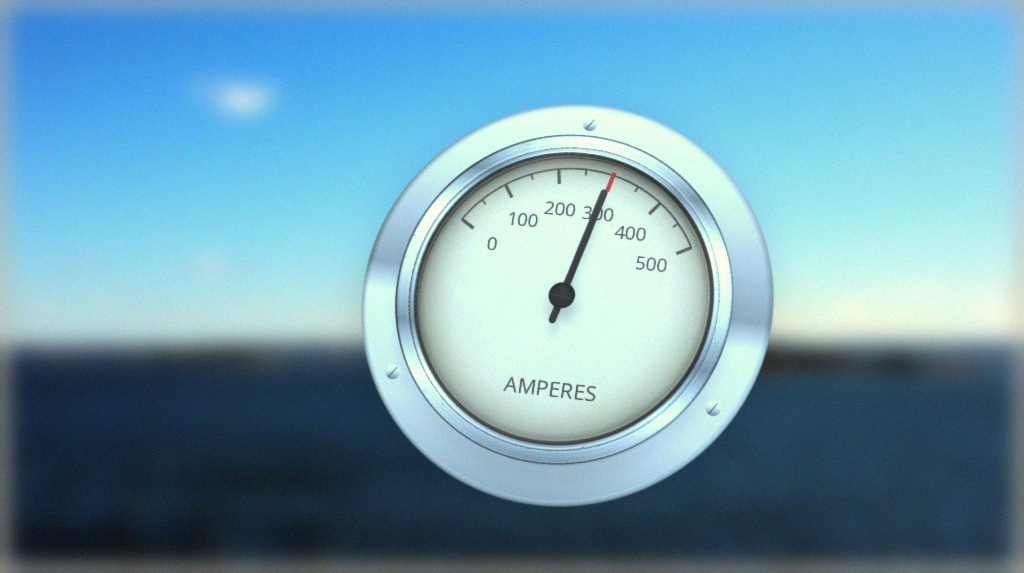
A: 300 A
